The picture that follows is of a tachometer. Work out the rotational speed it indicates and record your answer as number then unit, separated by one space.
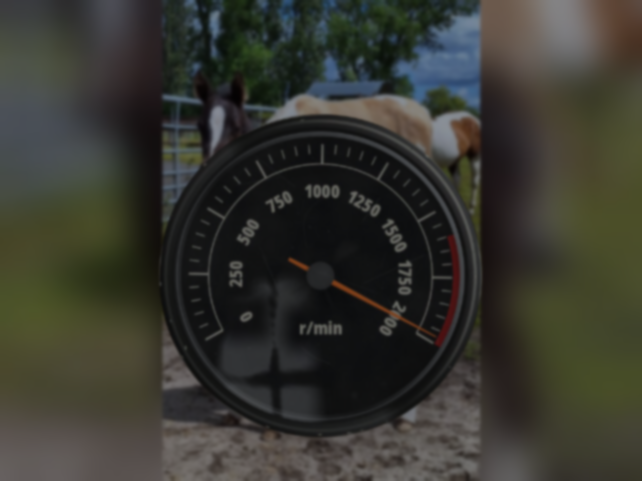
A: 1975 rpm
